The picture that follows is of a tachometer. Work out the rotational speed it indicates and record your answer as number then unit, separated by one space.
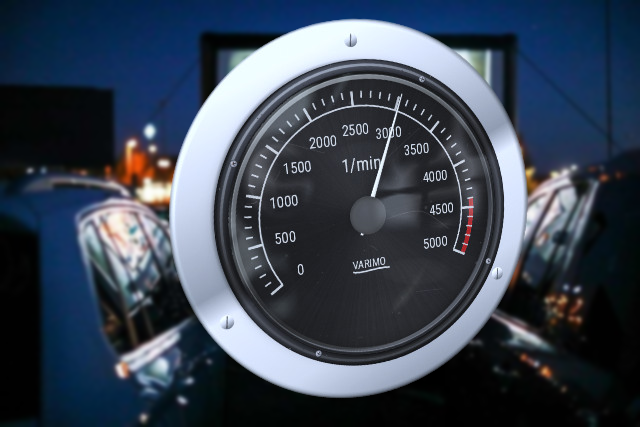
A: 3000 rpm
